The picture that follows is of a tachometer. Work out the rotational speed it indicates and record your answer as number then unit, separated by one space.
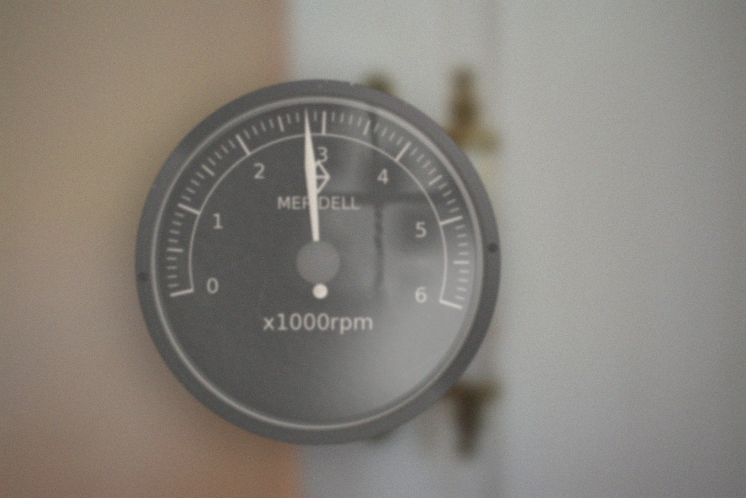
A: 2800 rpm
